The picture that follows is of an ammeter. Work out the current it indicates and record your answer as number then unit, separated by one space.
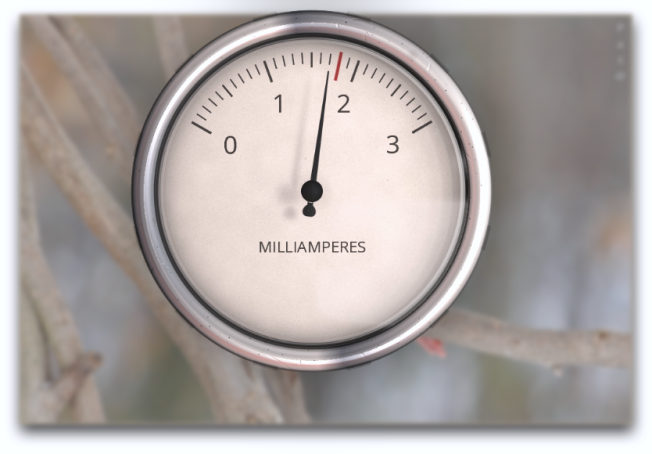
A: 1.7 mA
